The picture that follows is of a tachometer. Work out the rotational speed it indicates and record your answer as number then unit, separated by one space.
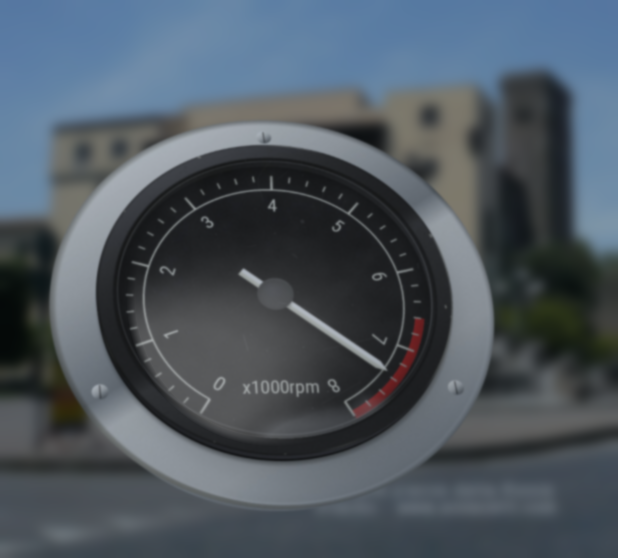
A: 7400 rpm
